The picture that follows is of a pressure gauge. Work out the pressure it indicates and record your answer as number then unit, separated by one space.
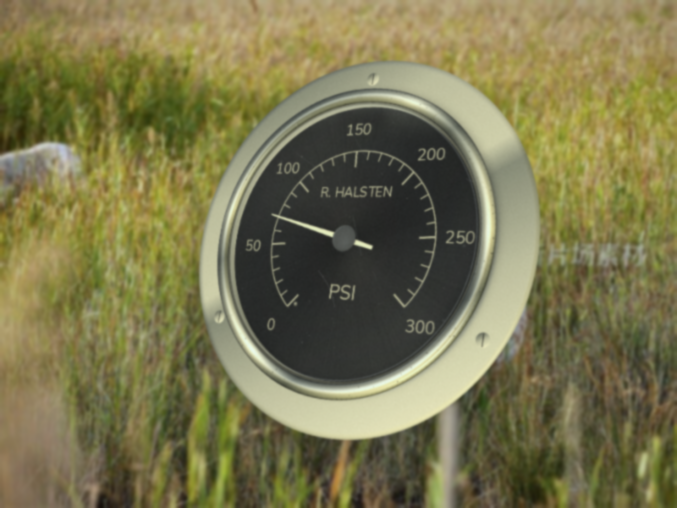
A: 70 psi
